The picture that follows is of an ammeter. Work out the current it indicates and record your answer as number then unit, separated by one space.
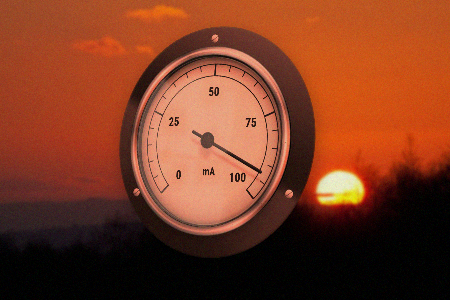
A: 92.5 mA
